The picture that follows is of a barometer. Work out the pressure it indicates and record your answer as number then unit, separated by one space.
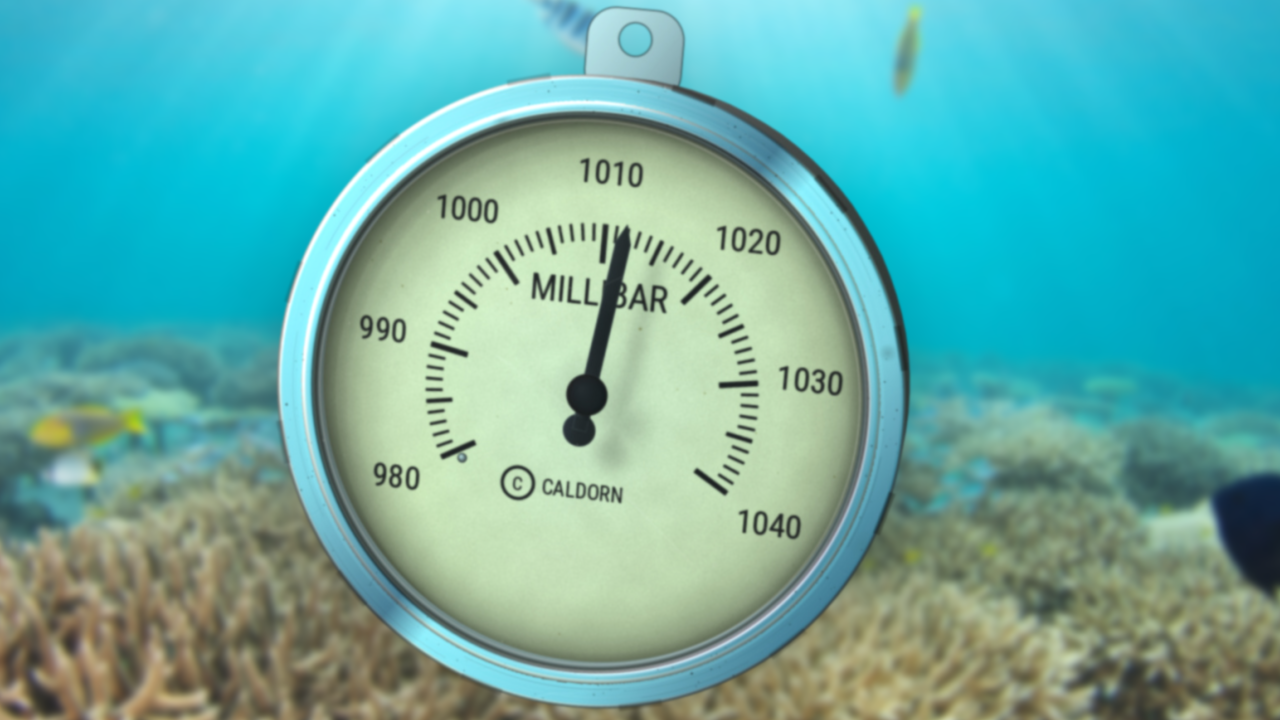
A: 1012 mbar
